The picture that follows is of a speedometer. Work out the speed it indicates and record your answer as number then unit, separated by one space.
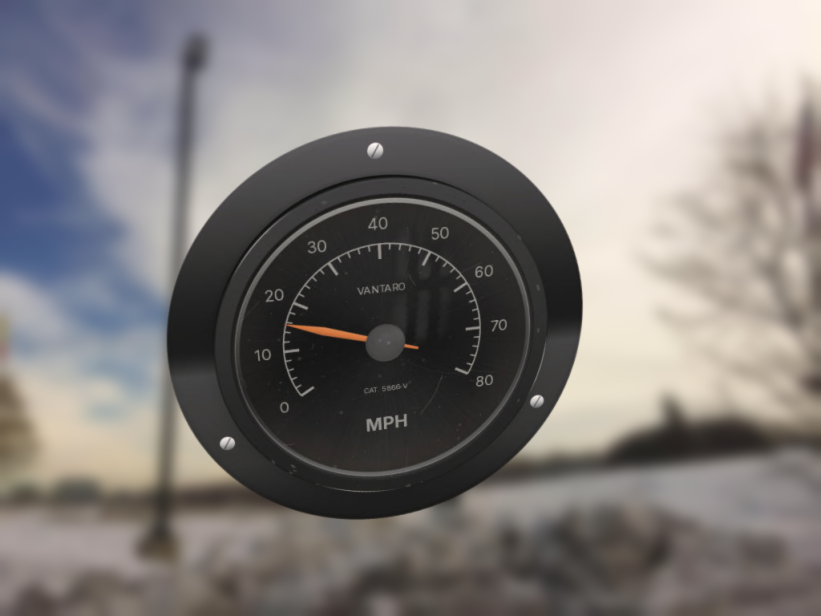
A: 16 mph
